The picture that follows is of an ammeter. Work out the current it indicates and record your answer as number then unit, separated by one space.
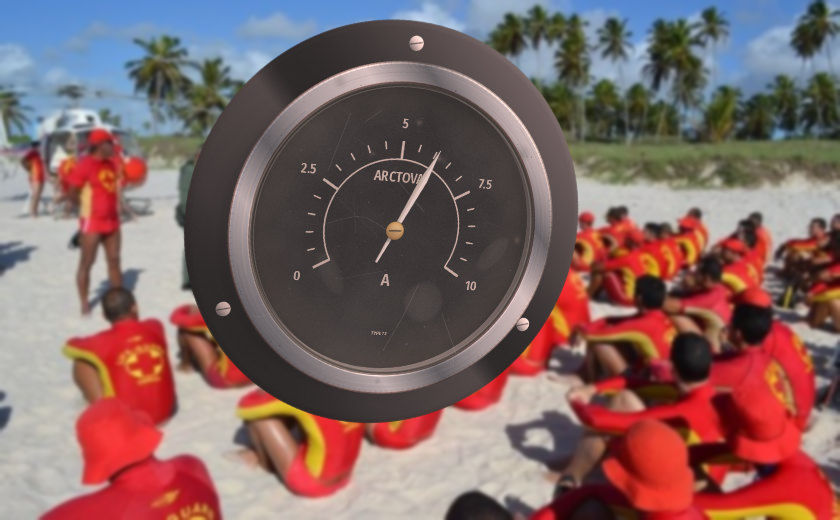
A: 6 A
